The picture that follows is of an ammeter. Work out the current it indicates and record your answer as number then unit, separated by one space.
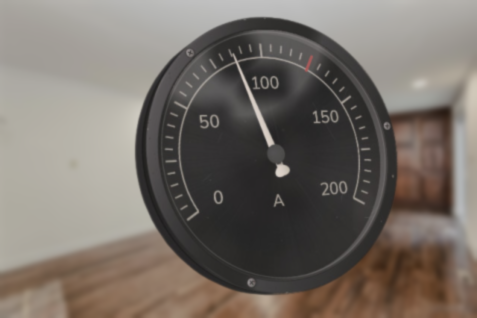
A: 85 A
